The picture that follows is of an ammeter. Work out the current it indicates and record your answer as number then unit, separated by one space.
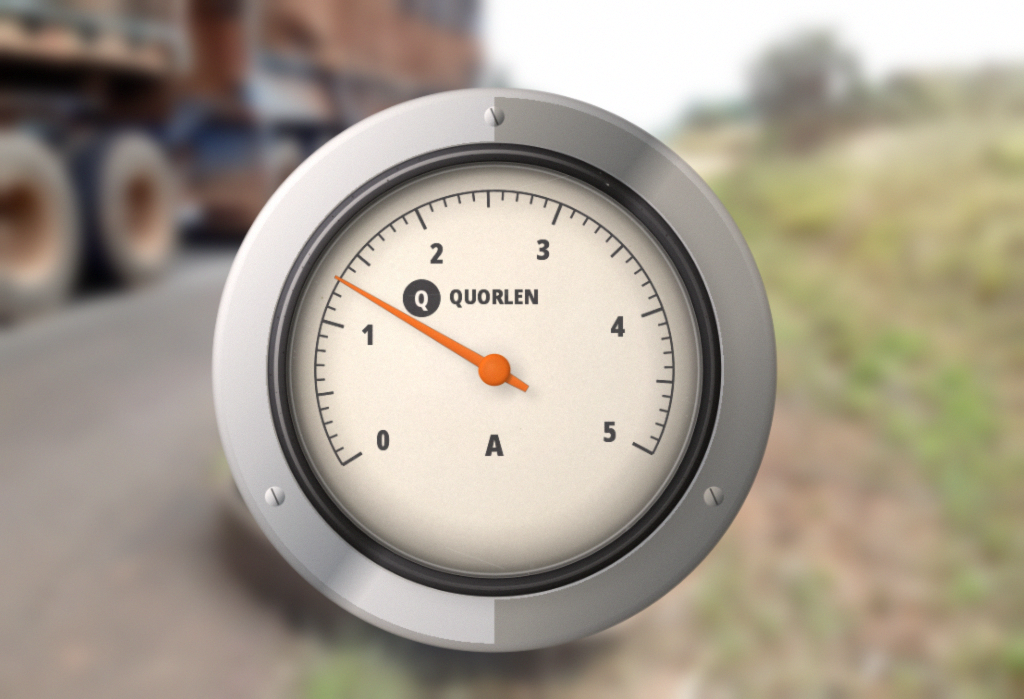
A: 1.3 A
